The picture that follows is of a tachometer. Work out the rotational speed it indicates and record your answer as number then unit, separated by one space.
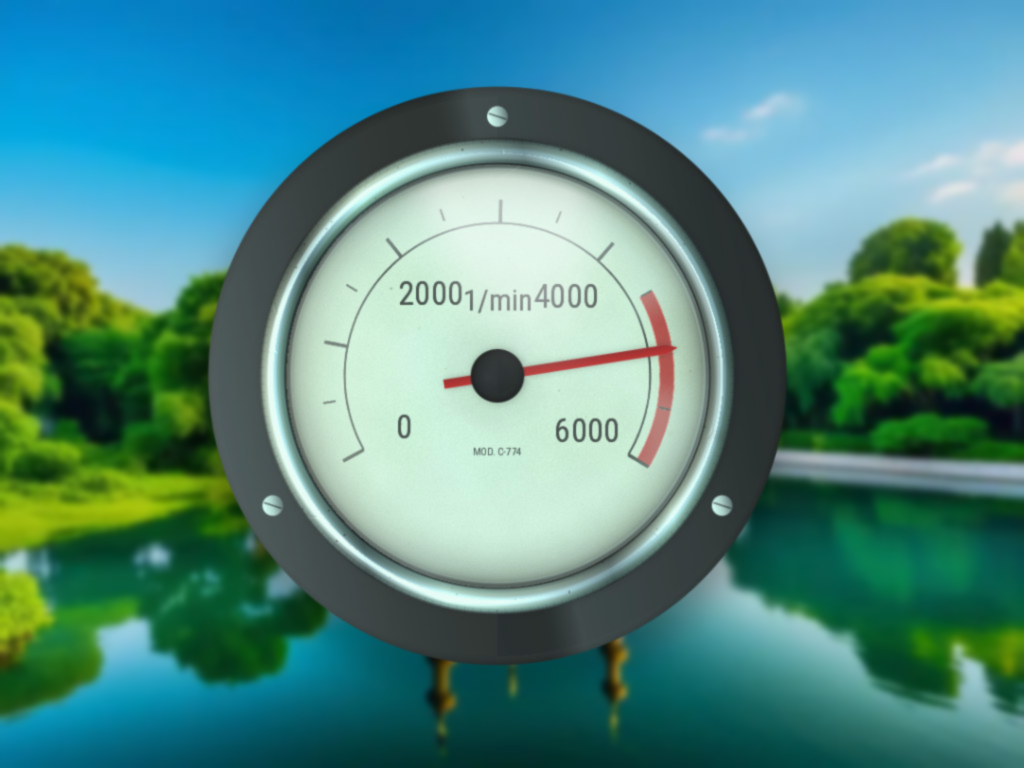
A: 5000 rpm
